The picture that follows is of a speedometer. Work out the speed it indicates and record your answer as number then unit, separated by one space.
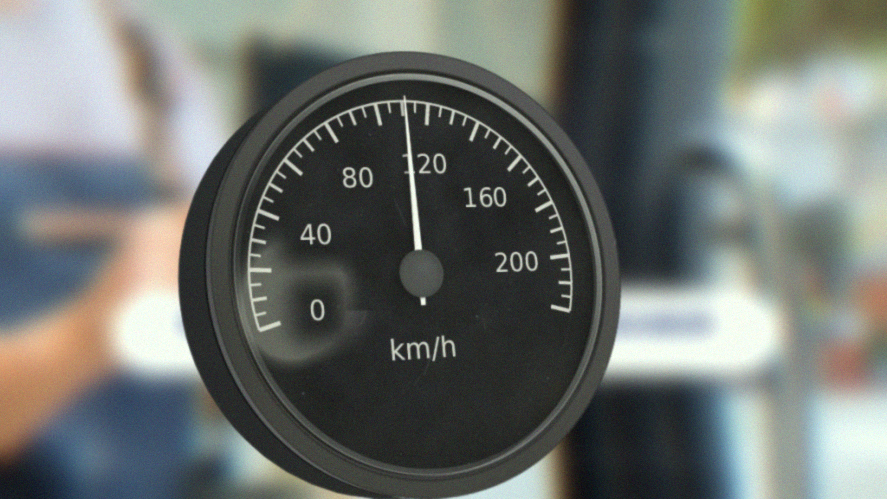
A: 110 km/h
